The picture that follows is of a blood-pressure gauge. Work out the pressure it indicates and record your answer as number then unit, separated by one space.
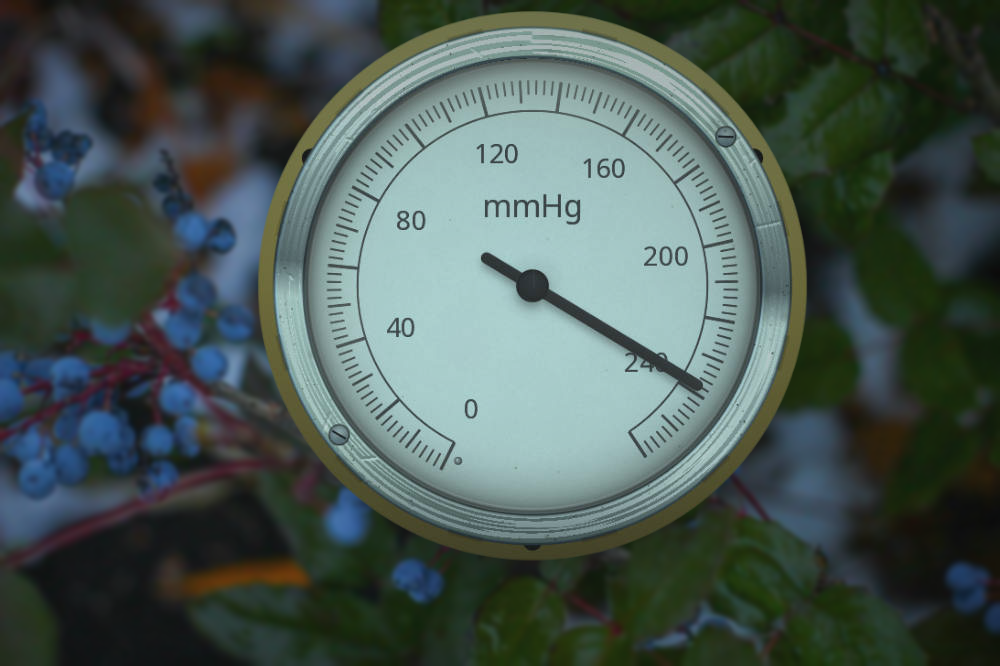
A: 238 mmHg
